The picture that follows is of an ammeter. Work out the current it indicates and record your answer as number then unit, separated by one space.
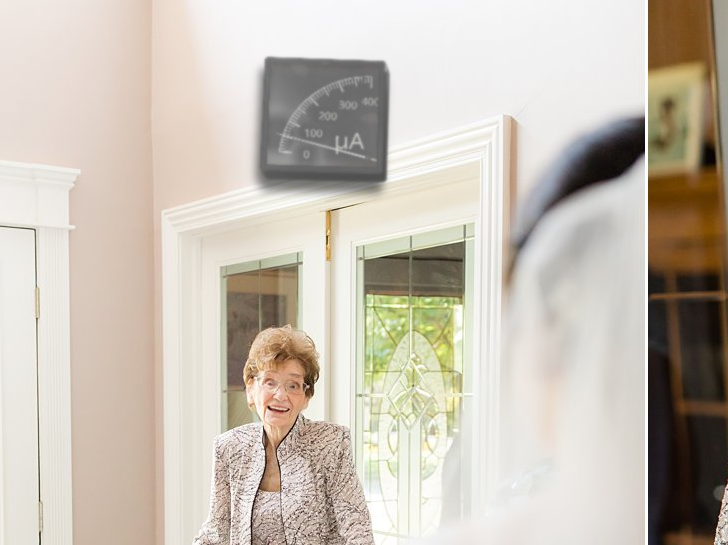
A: 50 µA
